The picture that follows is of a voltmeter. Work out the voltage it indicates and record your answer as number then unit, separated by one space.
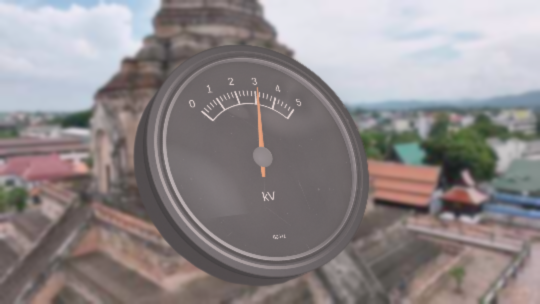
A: 3 kV
